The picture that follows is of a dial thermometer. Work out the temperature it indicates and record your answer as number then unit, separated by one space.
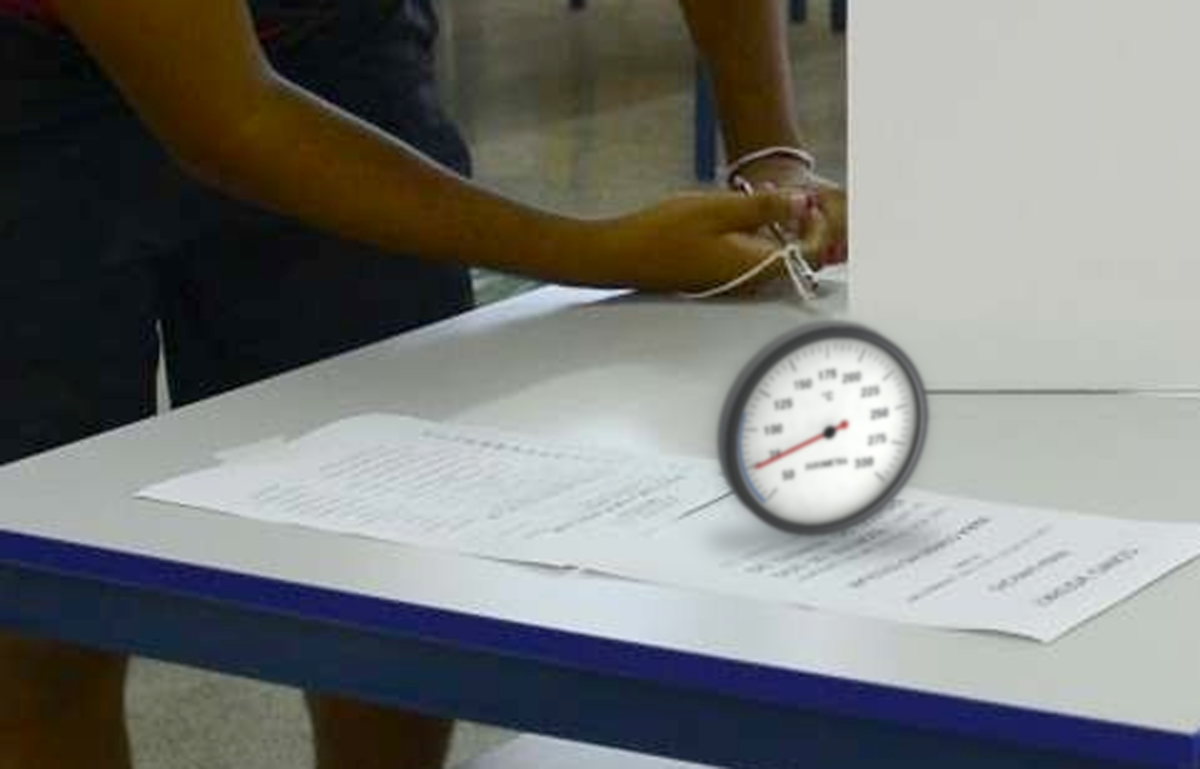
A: 75 °C
